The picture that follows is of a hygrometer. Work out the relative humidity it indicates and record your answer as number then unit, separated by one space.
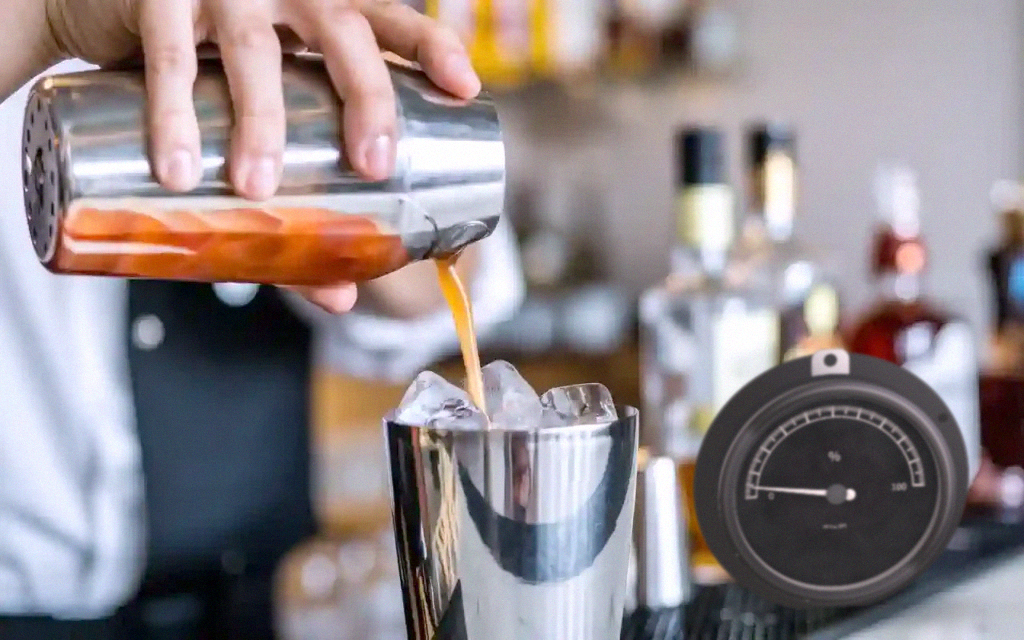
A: 5 %
